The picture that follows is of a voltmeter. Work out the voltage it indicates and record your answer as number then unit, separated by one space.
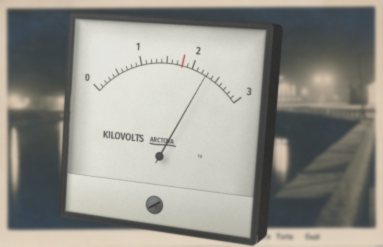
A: 2.3 kV
